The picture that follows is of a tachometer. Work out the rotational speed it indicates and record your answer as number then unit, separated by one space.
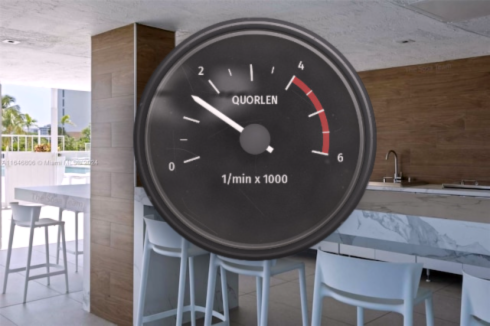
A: 1500 rpm
